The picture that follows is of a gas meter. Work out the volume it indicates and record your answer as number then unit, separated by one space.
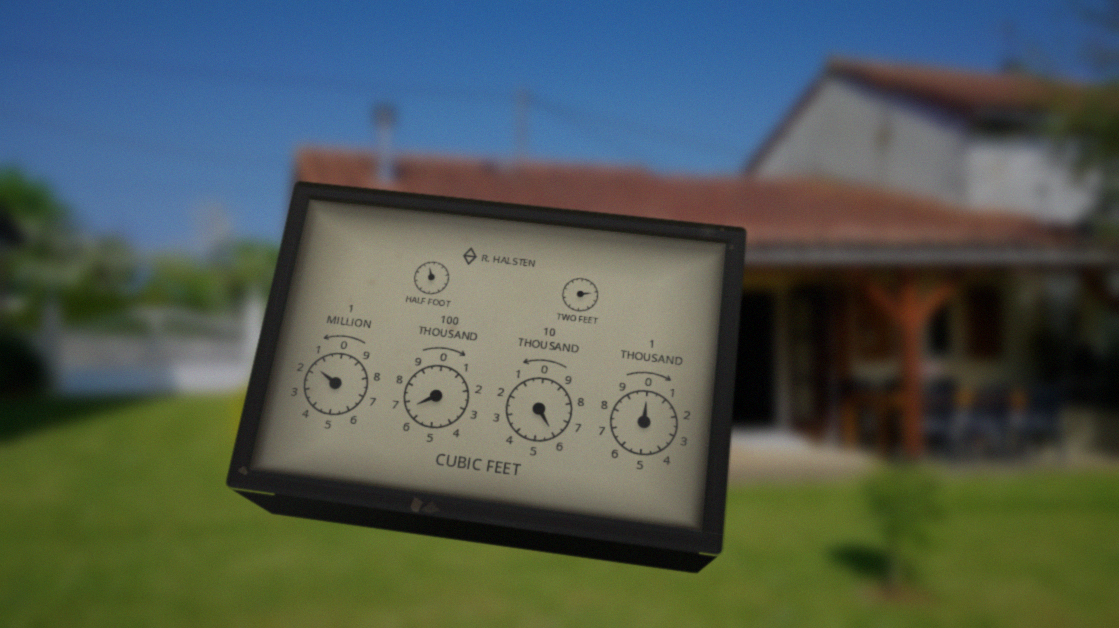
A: 166000 ft³
